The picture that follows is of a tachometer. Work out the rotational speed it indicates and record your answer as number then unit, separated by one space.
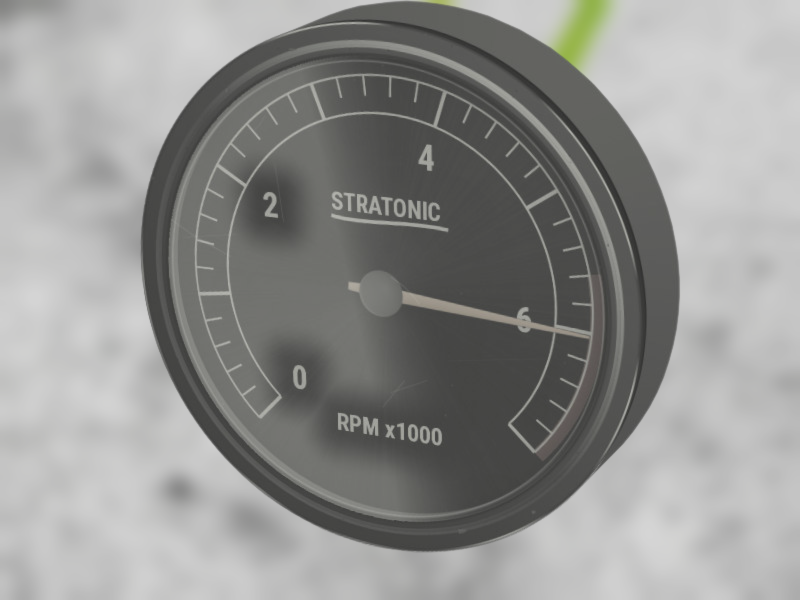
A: 6000 rpm
